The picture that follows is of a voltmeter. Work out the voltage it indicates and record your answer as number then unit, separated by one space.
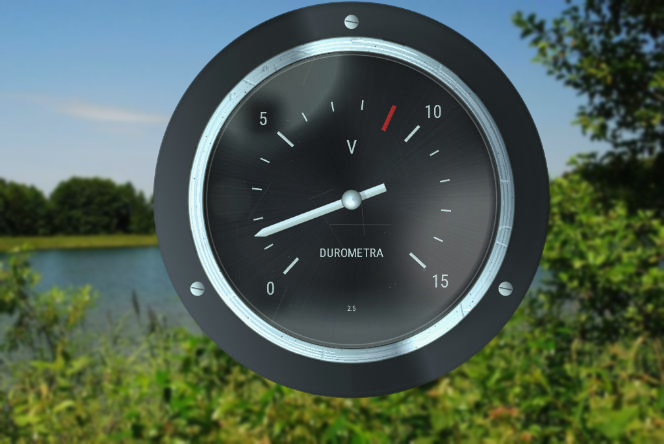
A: 1.5 V
